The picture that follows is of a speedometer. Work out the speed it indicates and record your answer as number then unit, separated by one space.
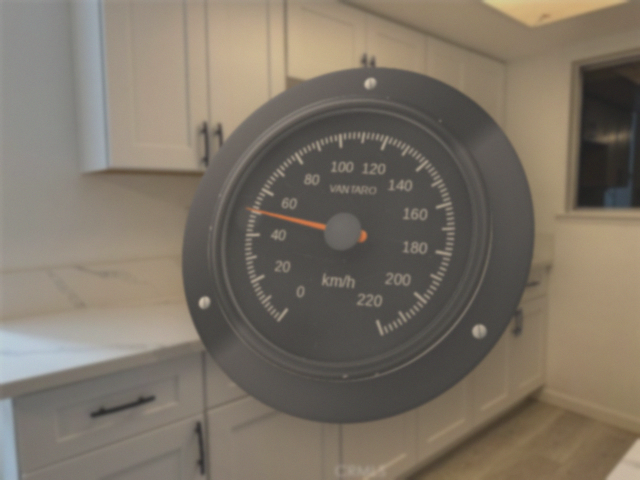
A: 50 km/h
